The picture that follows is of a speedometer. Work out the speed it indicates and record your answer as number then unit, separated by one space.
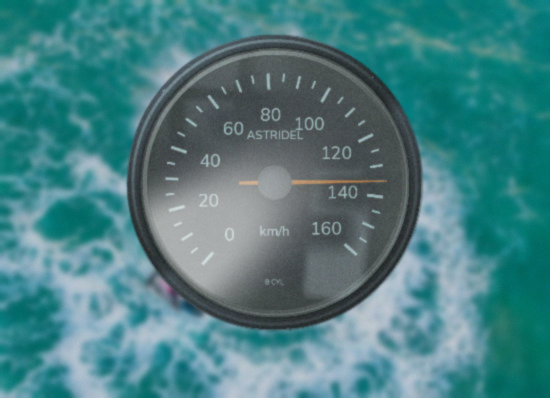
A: 135 km/h
